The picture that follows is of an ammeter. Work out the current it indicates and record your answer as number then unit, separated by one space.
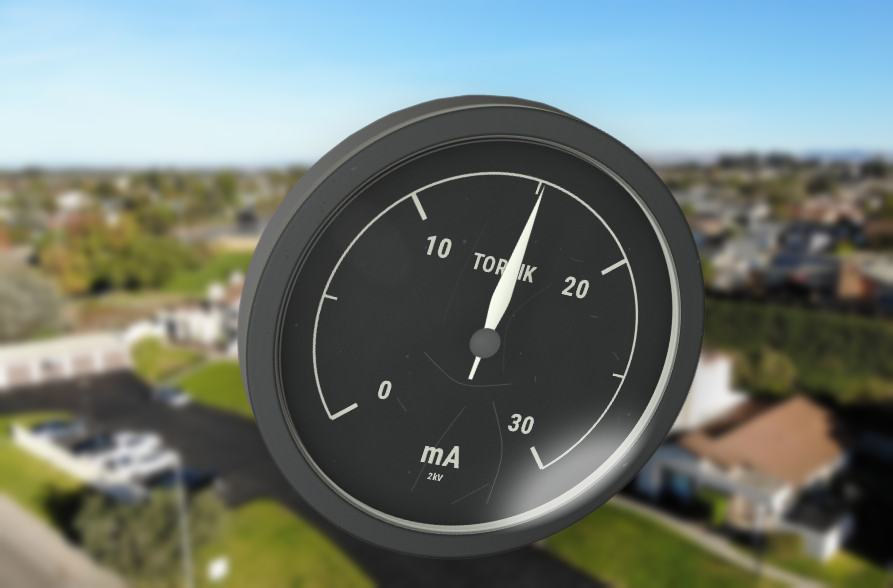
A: 15 mA
